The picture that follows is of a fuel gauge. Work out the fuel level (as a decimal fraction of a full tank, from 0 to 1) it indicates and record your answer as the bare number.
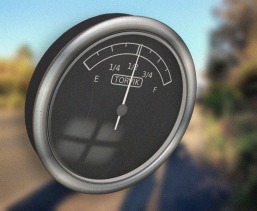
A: 0.5
